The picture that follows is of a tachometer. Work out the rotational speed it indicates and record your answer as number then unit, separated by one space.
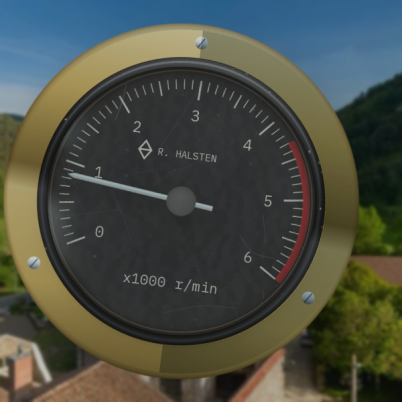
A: 850 rpm
